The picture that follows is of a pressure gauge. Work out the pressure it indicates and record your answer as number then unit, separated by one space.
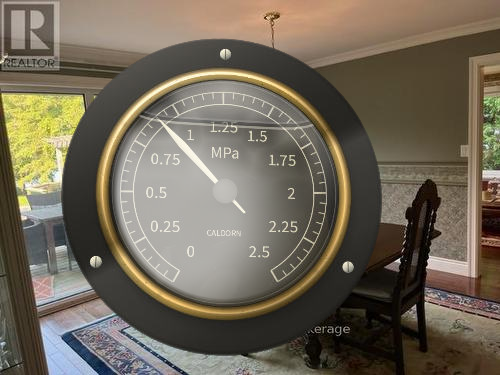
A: 0.9 MPa
